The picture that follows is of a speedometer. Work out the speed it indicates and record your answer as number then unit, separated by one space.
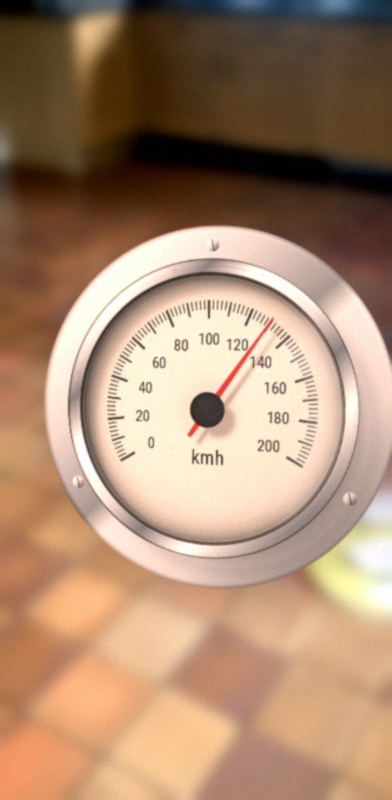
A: 130 km/h
